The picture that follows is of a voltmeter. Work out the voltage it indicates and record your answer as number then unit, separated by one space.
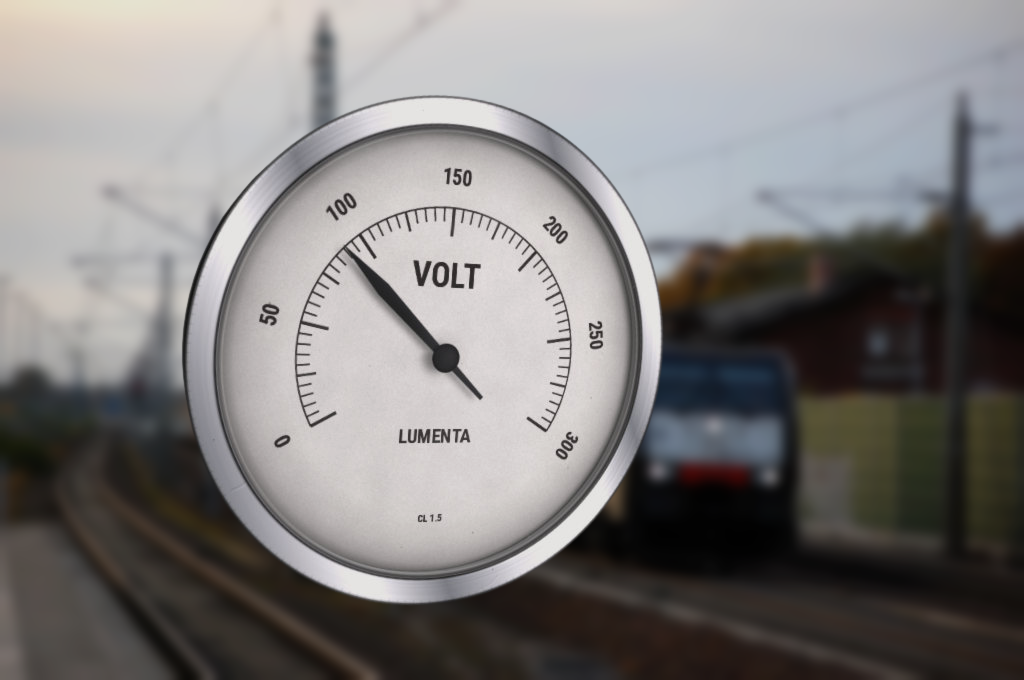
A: 90 V
